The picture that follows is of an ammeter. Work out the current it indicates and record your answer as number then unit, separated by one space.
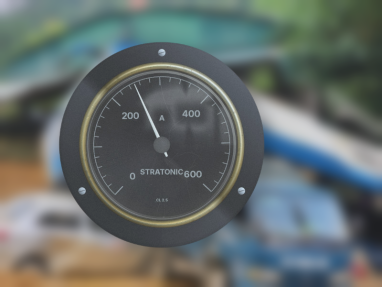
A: 250 A
